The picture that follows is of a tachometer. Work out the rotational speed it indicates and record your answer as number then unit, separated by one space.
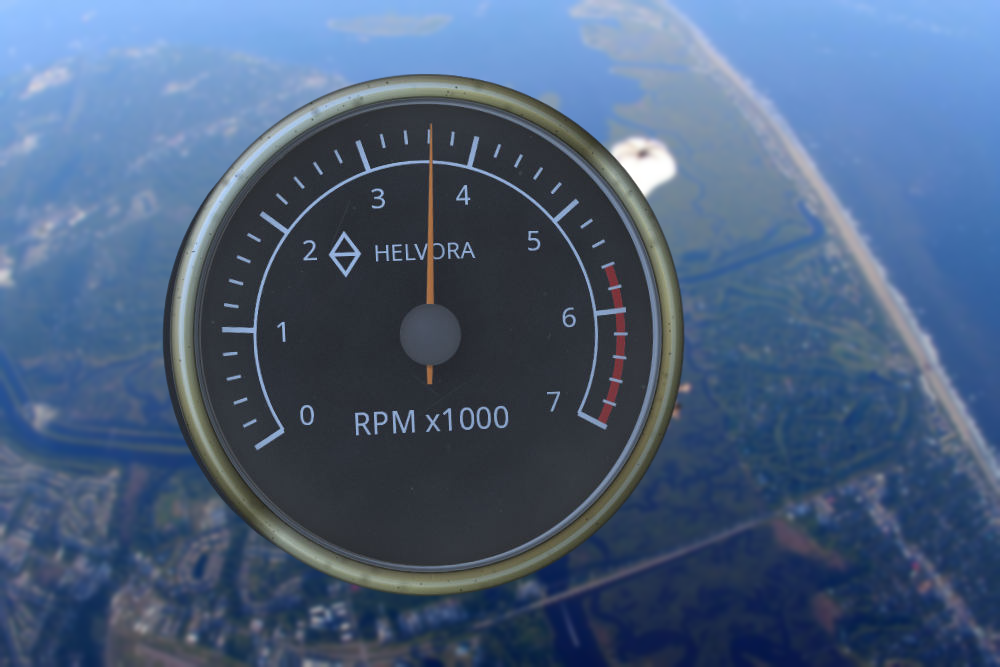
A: 3600 rpm
